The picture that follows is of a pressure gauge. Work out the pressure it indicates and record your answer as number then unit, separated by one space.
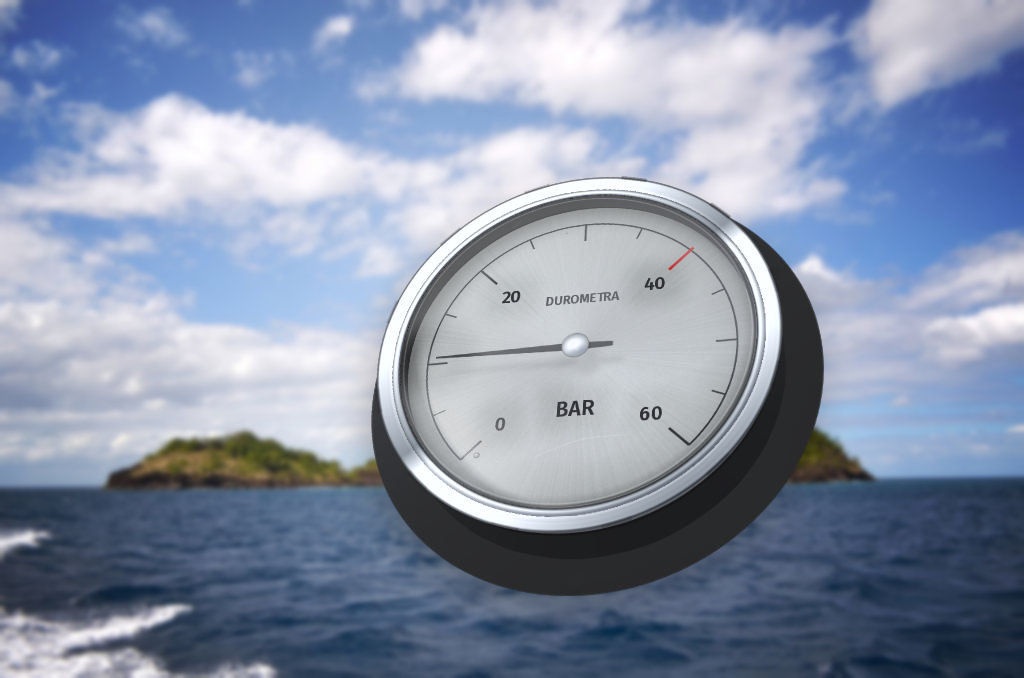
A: 10 bar
